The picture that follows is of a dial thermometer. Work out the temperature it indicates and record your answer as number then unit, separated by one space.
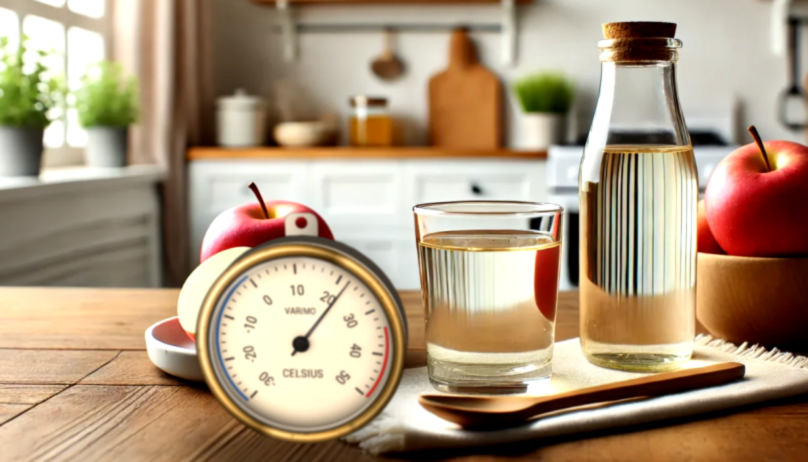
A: 22 °C
